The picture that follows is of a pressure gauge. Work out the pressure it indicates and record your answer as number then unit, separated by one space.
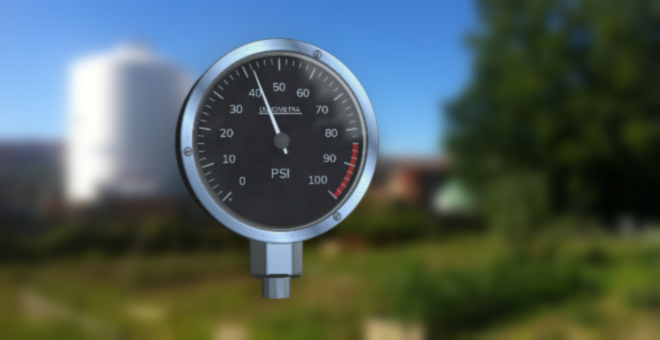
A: 42 psi
